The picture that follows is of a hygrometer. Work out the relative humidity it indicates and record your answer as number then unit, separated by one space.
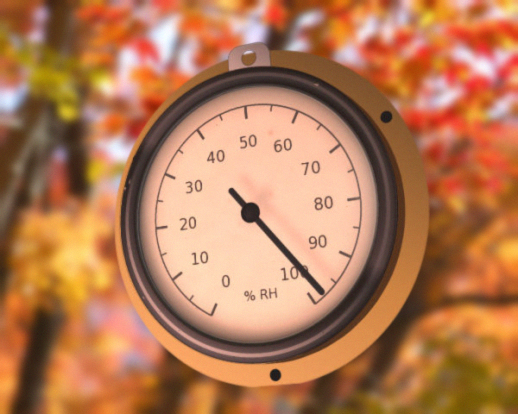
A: 97.5 %
